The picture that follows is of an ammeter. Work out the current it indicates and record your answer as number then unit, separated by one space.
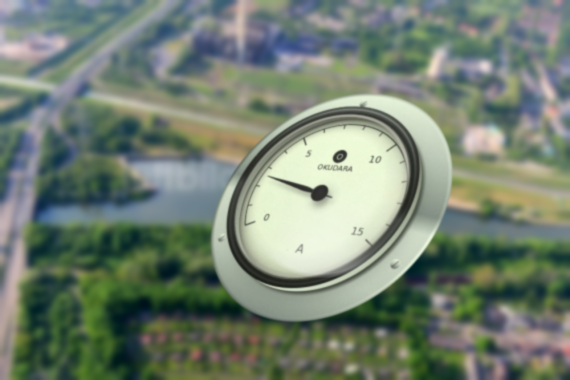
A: 2.5 A
